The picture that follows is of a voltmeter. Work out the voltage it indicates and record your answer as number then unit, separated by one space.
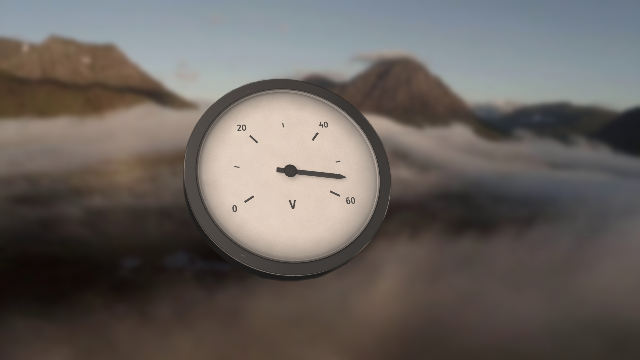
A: 55 V
